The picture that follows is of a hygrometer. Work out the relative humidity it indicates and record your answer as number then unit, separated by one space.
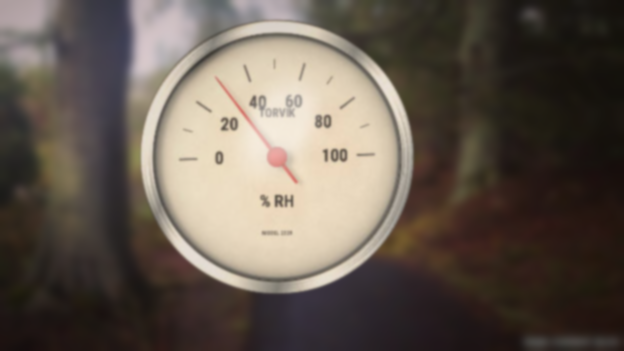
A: 30 %
